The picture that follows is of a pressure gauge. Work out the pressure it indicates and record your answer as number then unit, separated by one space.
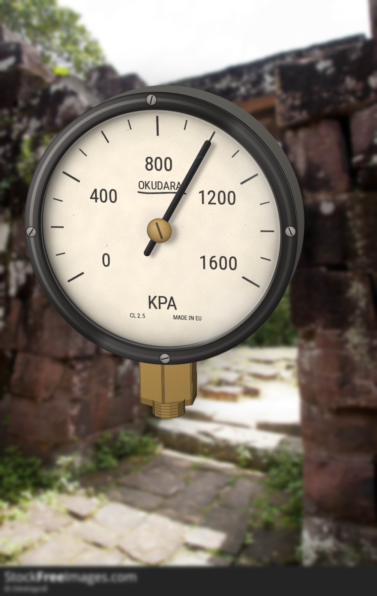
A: 1000 kPa
